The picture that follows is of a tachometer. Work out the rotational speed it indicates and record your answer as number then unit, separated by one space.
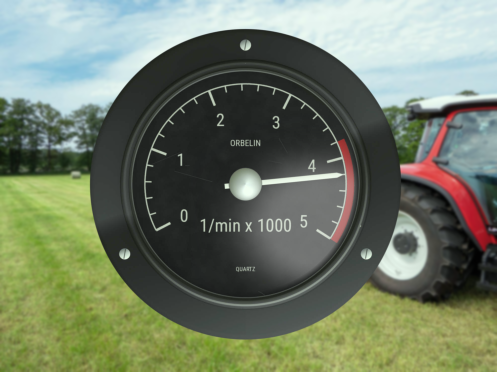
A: 4200 rpm
